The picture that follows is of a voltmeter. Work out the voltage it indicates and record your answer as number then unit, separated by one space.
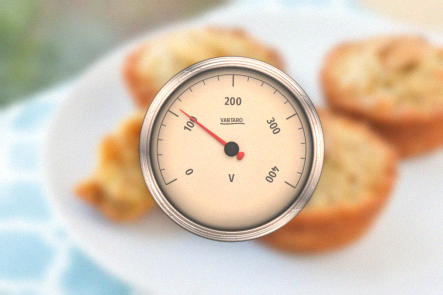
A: 110 V
